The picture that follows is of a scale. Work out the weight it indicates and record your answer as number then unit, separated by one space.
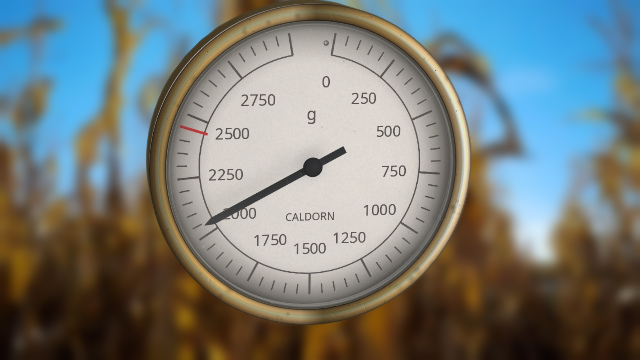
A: 2050 g
